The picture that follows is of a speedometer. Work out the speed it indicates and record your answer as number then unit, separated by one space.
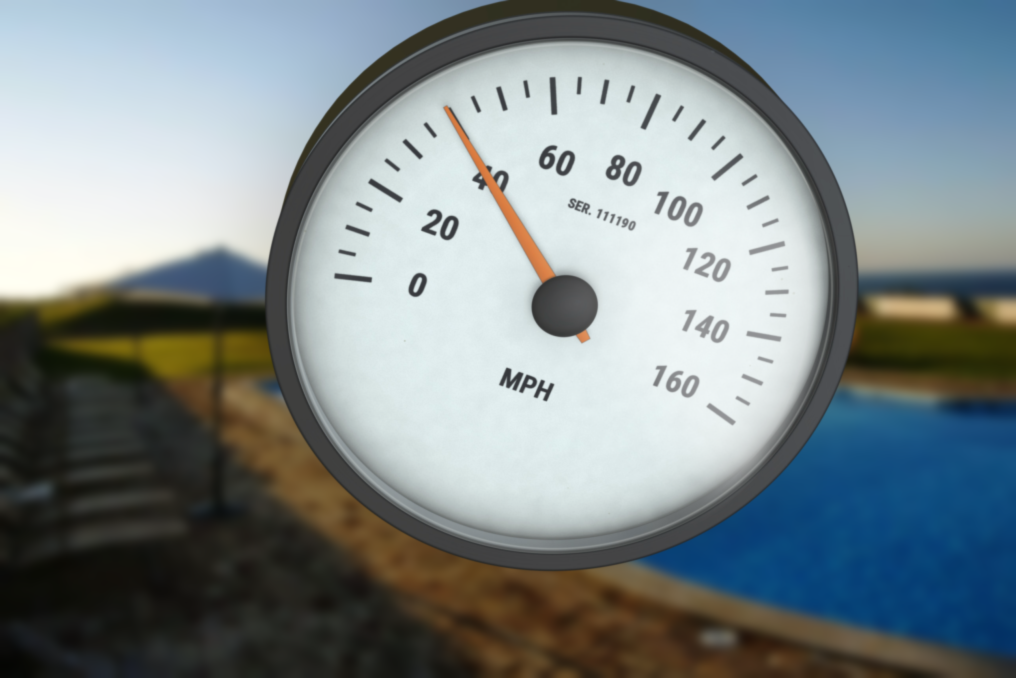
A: 40 mph
